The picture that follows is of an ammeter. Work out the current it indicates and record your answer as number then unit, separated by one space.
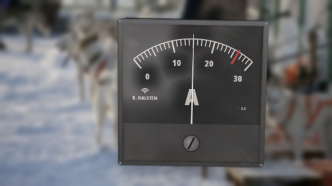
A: 15 A
